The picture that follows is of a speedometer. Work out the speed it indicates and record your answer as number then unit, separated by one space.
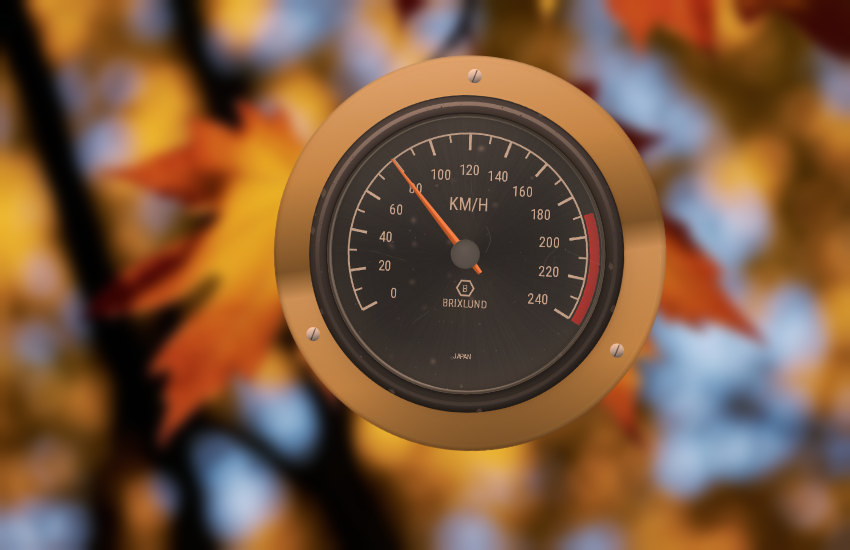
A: 80 km/h
